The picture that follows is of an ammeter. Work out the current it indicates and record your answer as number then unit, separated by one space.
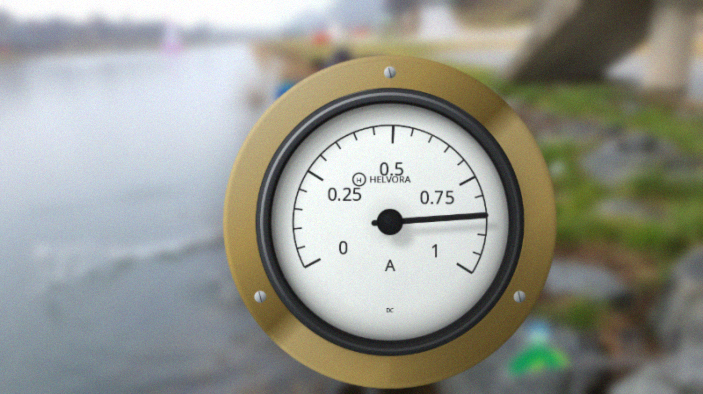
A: 0.85 A
